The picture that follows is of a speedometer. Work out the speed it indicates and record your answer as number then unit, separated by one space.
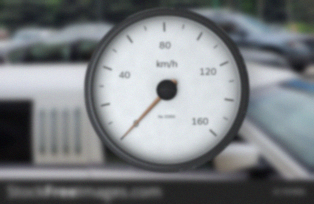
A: 0 km/h
